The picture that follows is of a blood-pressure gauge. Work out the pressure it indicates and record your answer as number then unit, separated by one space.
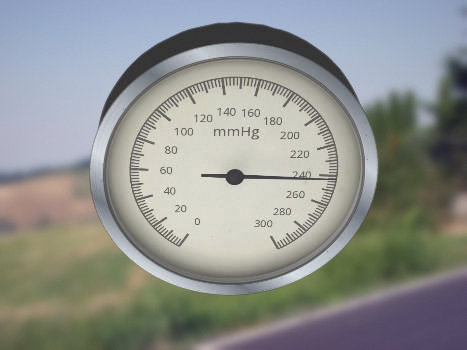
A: 240 mmHg
